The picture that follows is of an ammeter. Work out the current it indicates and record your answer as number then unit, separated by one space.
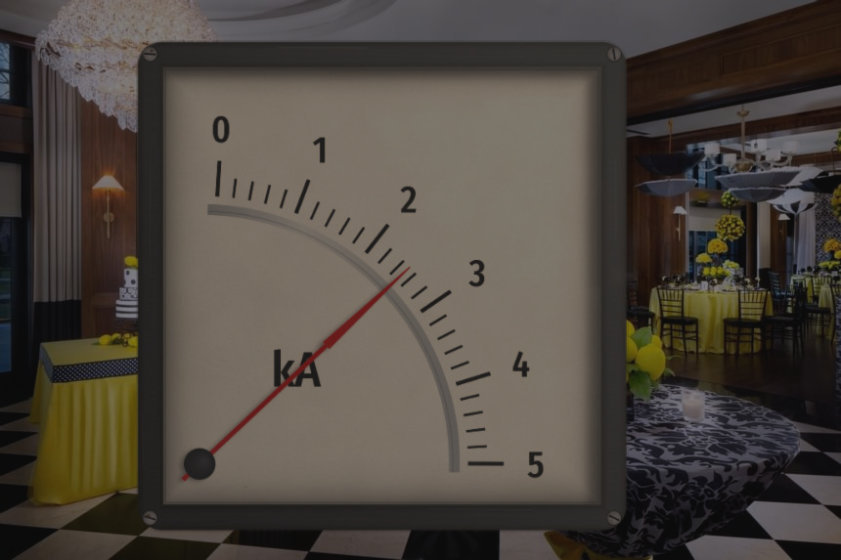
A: 2.5 kA
